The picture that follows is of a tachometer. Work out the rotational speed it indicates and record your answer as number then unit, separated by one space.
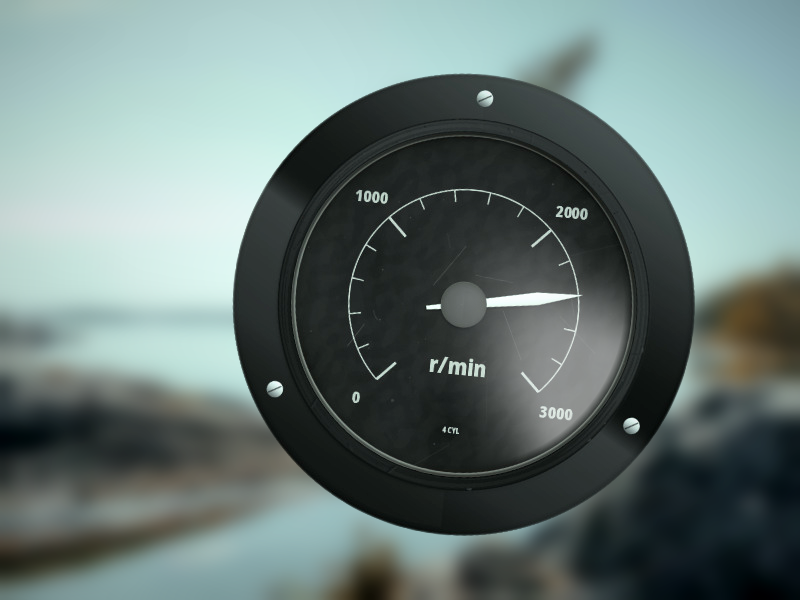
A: 2400 rpm
